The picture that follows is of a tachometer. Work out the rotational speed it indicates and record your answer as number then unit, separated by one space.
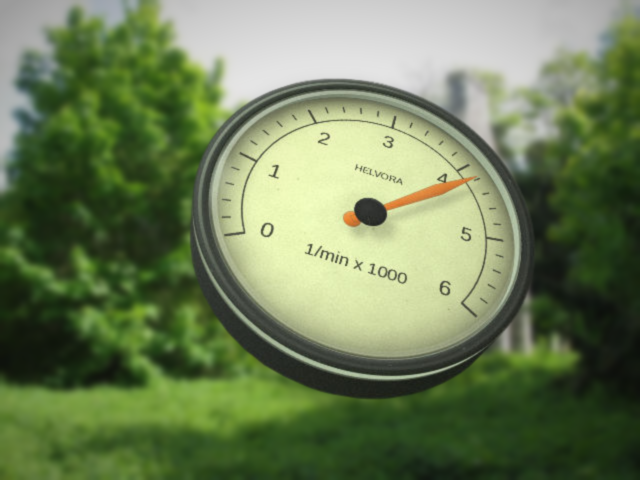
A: 4200 rpm
